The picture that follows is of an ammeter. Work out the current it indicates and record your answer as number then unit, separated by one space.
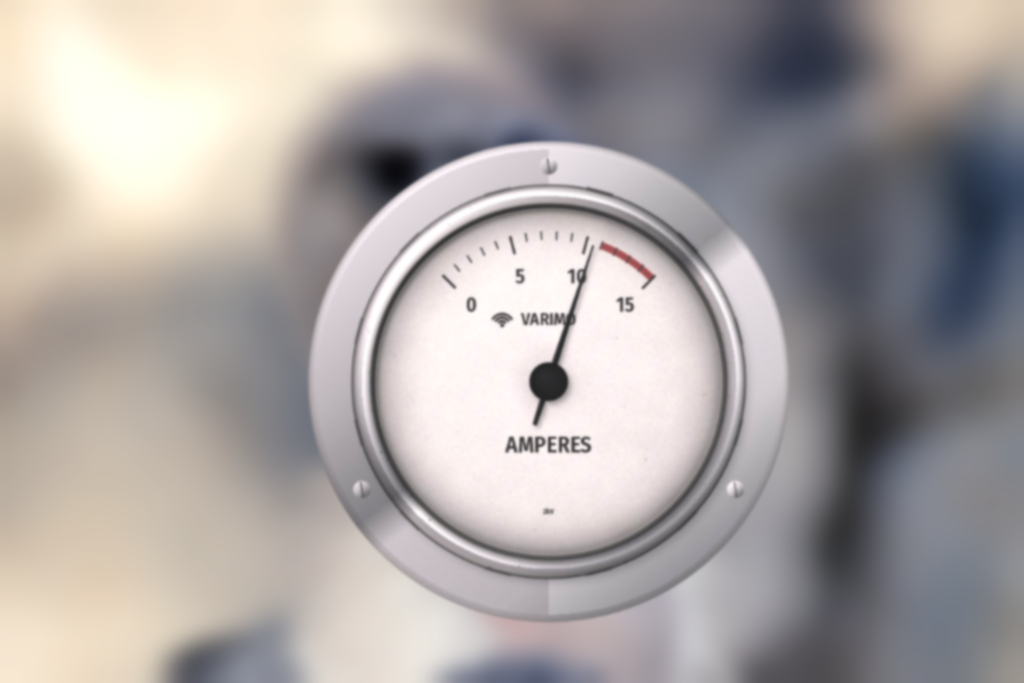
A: 10.5 A
